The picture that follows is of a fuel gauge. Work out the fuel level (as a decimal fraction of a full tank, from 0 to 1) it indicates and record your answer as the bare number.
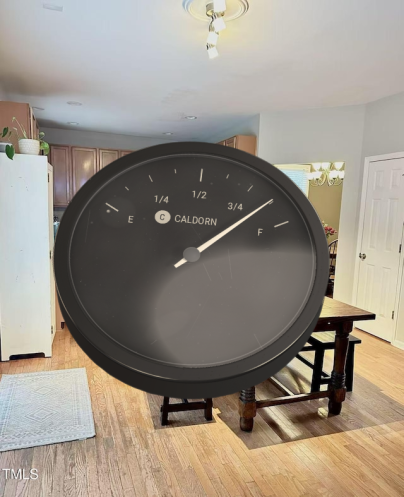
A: 0.875
